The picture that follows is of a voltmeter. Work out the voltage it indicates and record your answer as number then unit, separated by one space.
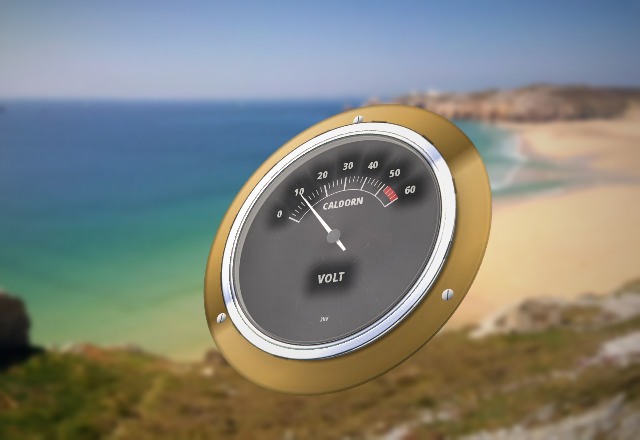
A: 10 V
